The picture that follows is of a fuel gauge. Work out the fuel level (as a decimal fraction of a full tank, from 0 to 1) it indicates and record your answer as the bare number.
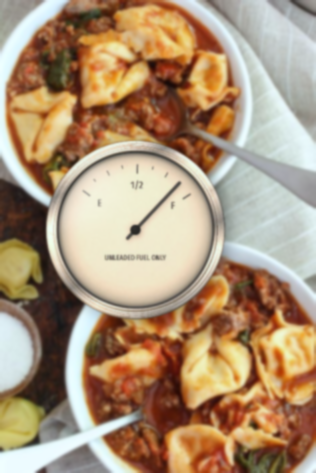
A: 0.875
